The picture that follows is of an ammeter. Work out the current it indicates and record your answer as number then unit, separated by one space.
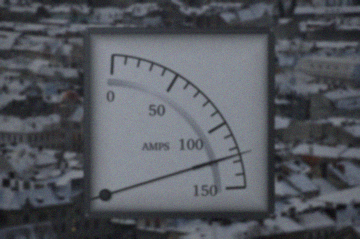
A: 125 A
